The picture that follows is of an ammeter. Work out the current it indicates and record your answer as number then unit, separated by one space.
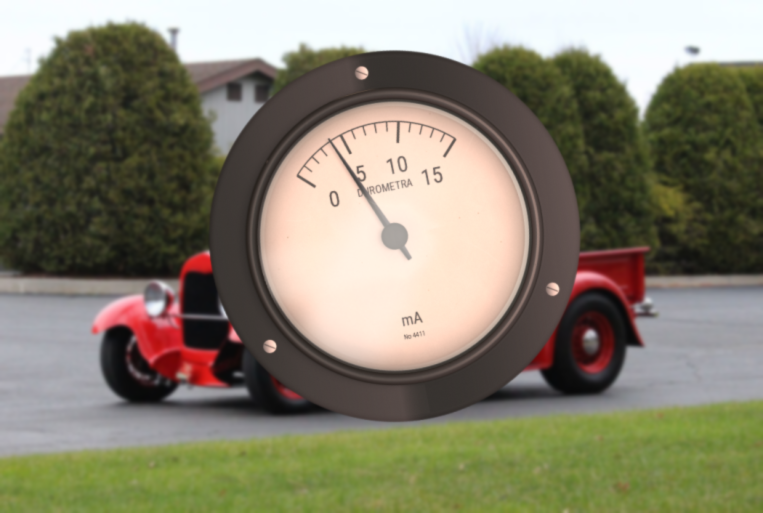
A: 4 mA
